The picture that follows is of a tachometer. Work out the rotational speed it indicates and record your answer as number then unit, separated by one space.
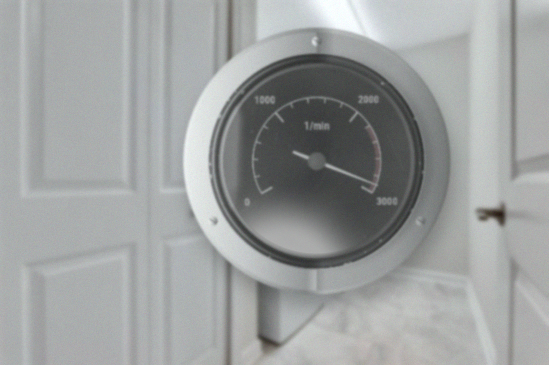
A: 2900 rpm
